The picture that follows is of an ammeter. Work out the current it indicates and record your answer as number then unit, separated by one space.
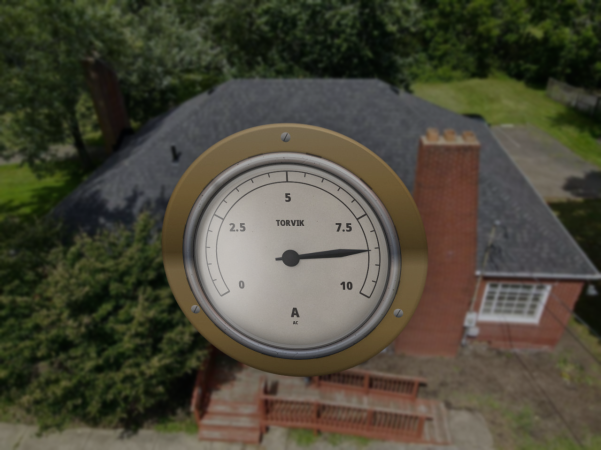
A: 8.5 A
